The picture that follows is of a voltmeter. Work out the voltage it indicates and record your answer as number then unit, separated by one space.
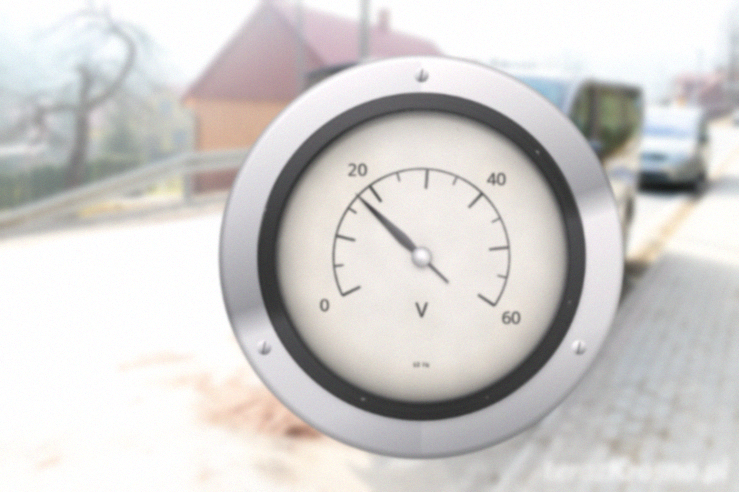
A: 17.5 V
